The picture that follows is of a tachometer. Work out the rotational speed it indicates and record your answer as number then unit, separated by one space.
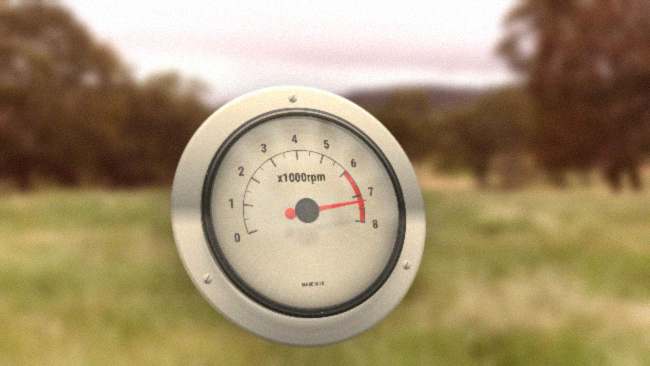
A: 7250 rpm
